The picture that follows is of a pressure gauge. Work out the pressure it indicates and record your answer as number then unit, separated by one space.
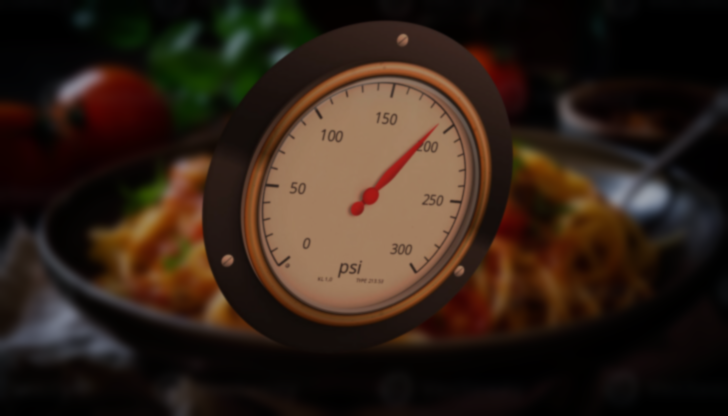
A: 190 psi
